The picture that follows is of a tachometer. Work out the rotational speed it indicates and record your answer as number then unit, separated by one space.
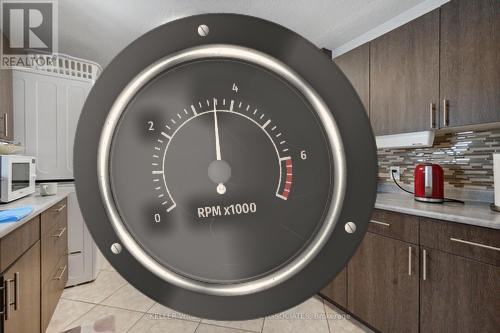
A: 3600 rpm
